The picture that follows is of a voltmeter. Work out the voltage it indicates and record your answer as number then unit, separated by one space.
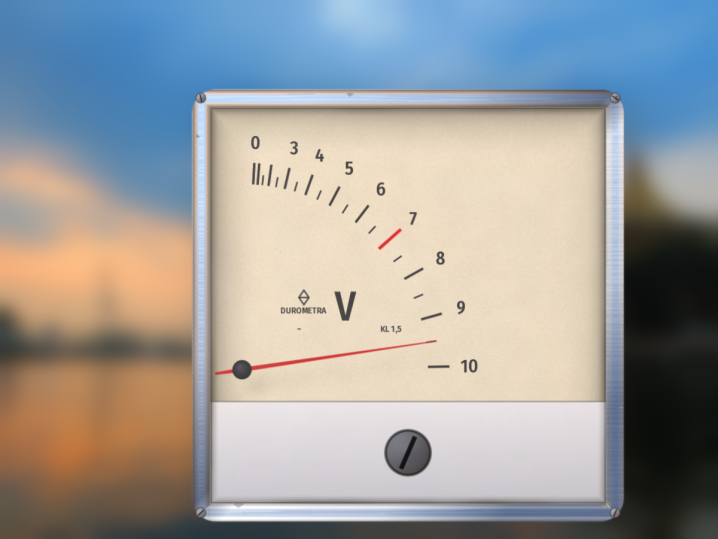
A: 9.5 V
